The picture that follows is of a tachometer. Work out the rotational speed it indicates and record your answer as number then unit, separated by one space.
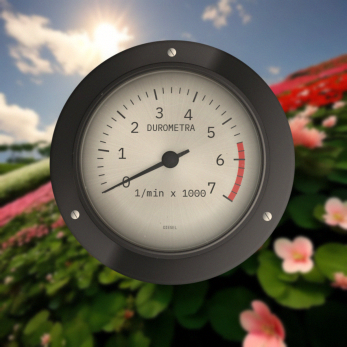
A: 0 rpm
